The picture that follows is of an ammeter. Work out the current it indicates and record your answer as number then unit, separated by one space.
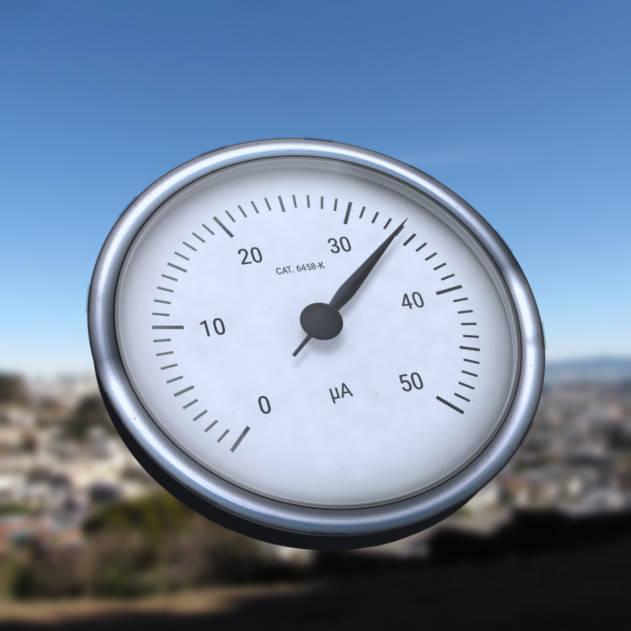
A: 34 µA
